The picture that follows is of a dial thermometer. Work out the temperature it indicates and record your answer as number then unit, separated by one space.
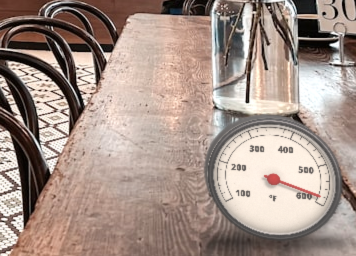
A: 580 °F
